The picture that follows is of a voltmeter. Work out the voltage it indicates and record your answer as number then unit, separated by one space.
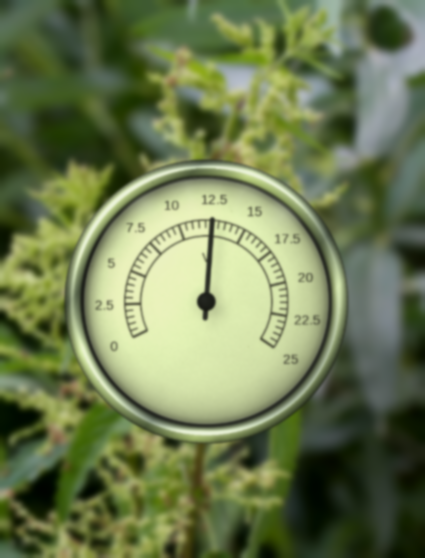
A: 12.5 V
